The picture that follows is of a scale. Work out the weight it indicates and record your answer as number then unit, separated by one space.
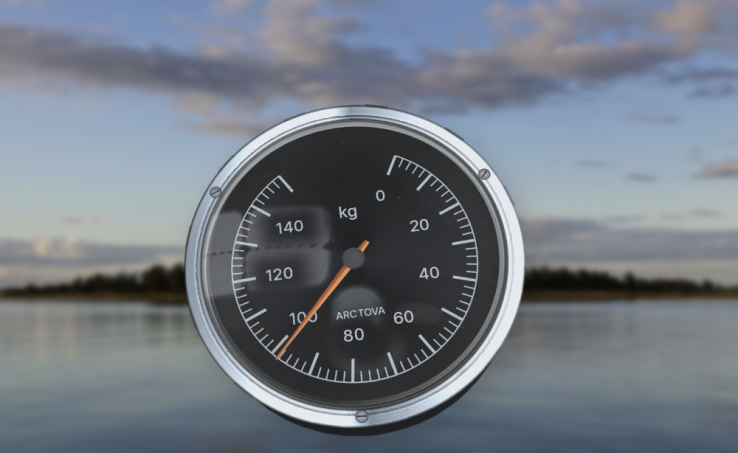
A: 98 kg
